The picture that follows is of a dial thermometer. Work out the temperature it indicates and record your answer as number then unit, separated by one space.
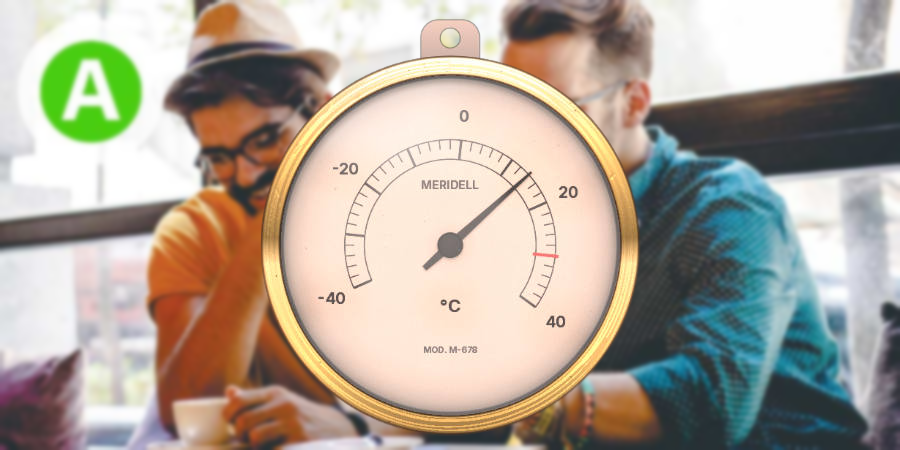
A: 14 °C
